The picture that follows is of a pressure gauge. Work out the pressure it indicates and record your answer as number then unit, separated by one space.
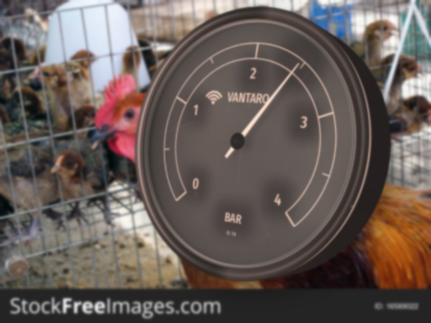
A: 2.5 bar
